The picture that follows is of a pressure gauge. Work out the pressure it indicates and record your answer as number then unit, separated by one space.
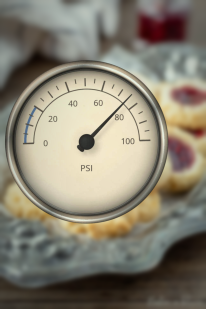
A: 75 psi
